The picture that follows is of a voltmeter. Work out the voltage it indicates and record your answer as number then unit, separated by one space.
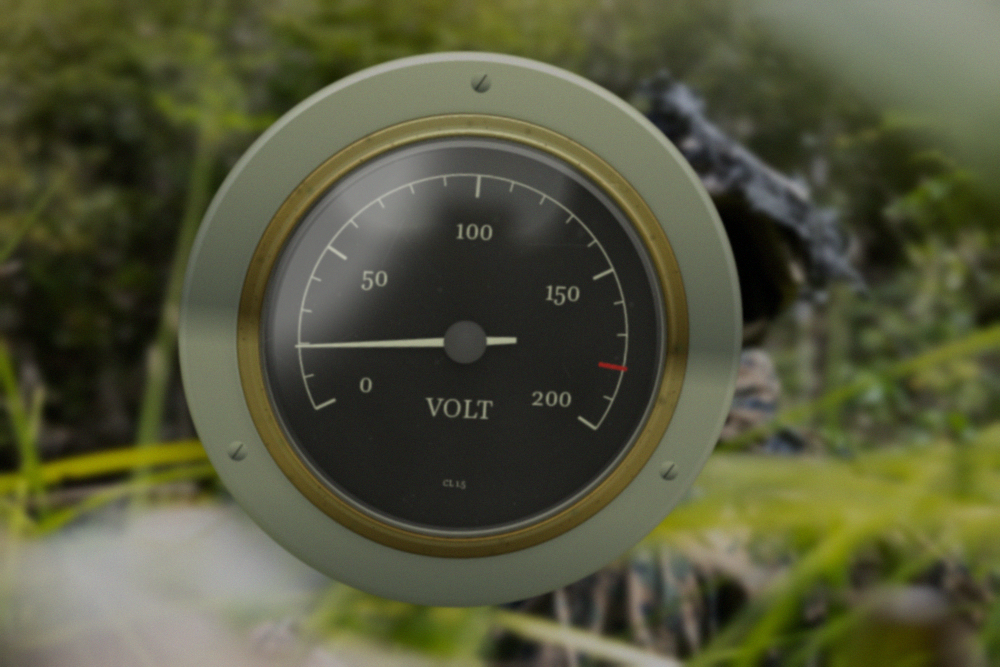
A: 20 V
